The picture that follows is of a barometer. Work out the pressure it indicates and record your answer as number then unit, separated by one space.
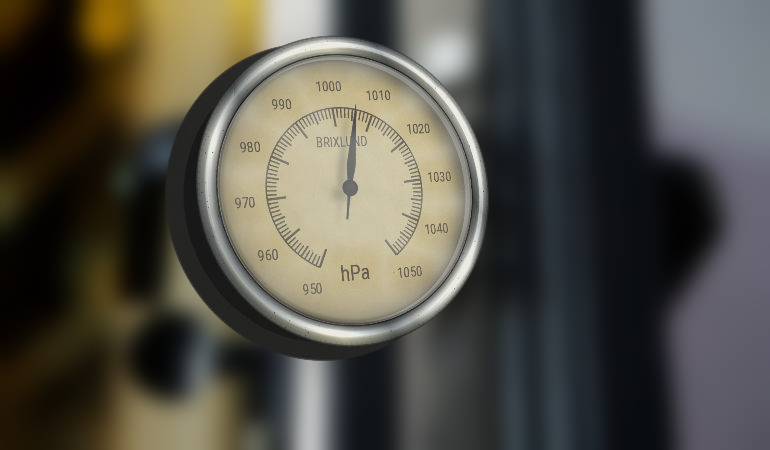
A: 1005 hPa
